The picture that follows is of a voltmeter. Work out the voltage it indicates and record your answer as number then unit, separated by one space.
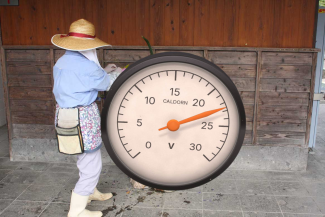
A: 22.5 V
